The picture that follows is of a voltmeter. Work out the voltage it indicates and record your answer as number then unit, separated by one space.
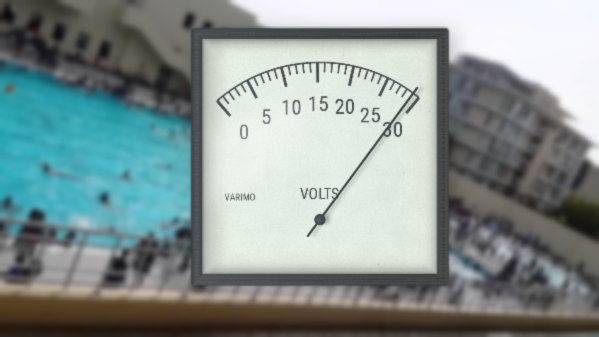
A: 29 V
